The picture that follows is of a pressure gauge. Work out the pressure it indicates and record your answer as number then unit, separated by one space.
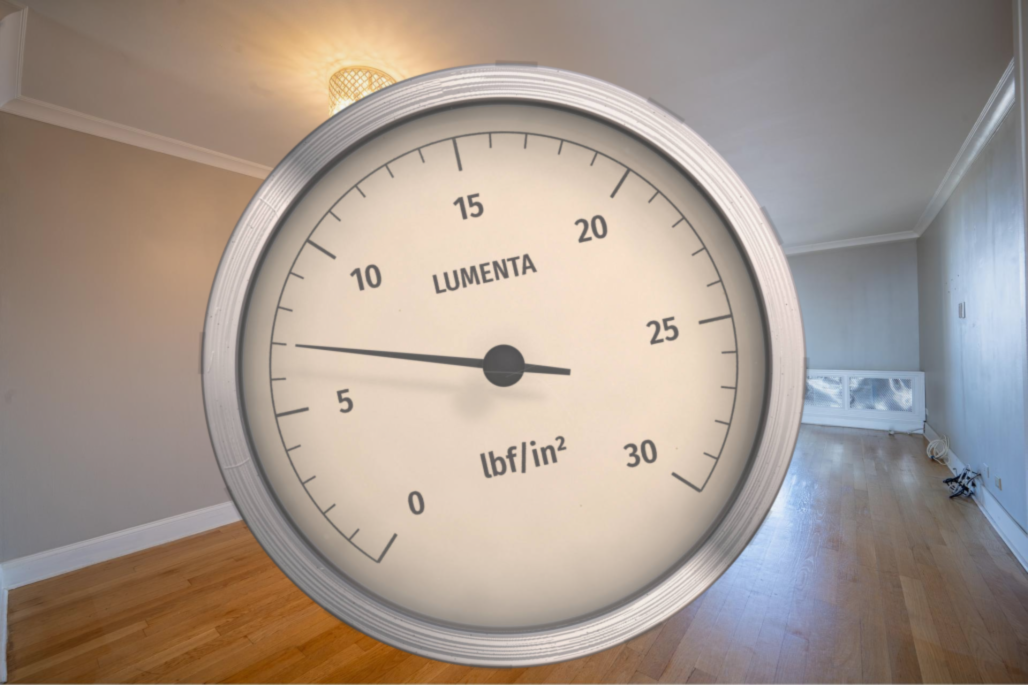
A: 7 psi
